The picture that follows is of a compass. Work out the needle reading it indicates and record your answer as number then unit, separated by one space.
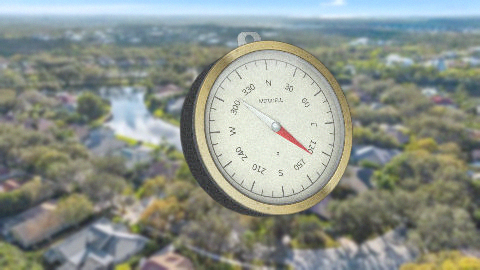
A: 130 °
